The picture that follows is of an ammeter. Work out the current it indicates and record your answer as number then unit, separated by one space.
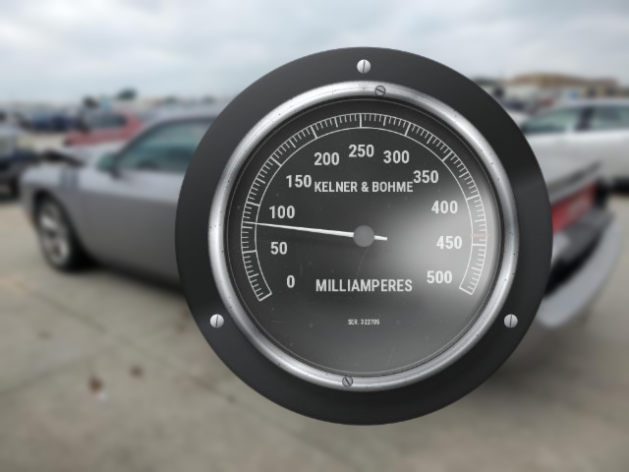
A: 80 mA
